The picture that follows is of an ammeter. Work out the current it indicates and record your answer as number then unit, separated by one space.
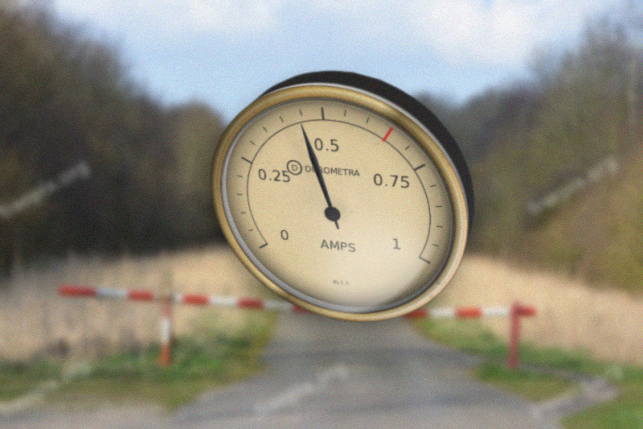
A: 0.45 A
